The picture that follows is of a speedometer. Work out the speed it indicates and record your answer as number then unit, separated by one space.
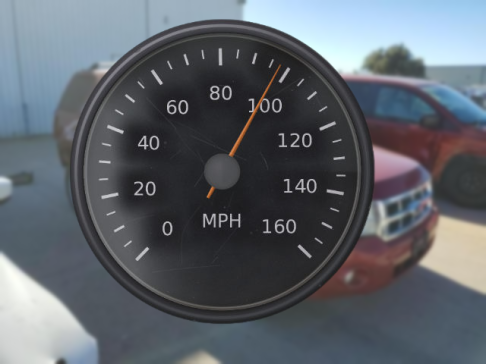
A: 97.5 mph
